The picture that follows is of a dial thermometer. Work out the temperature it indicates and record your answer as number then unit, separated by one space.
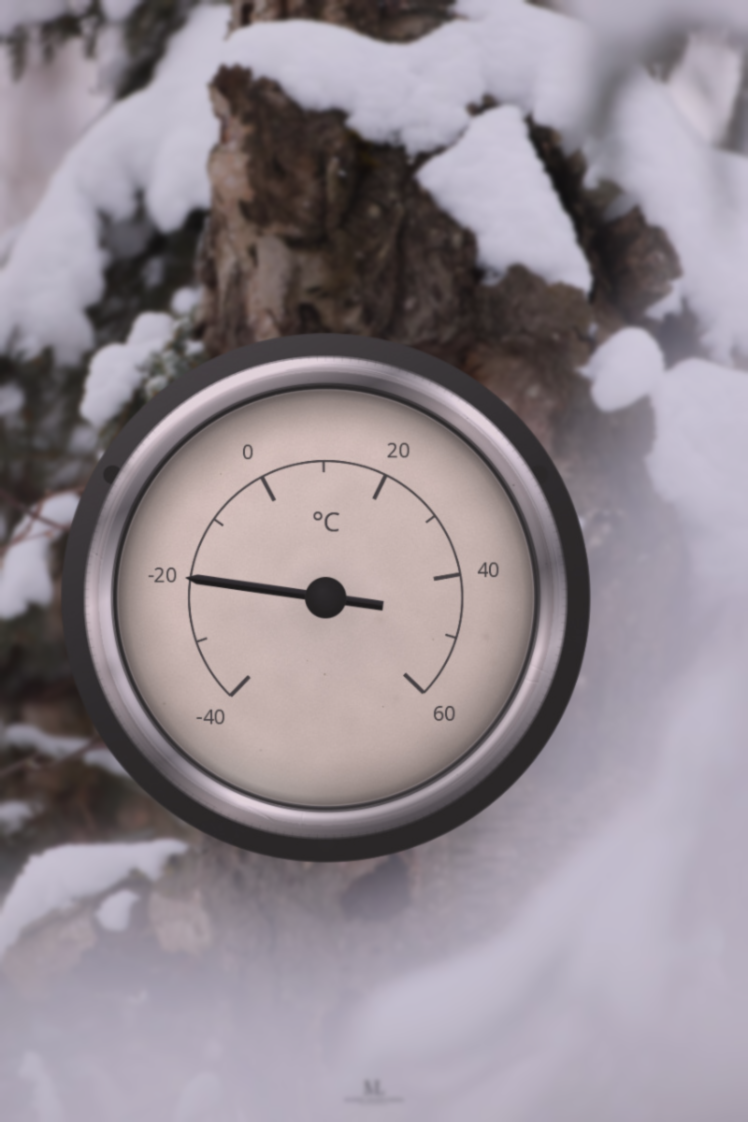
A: -20 °C
